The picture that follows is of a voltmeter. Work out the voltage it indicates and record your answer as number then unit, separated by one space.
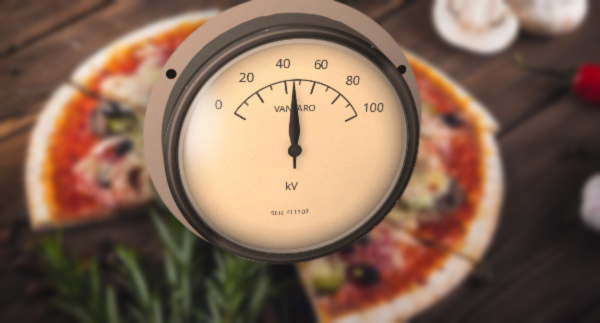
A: 45 kV
